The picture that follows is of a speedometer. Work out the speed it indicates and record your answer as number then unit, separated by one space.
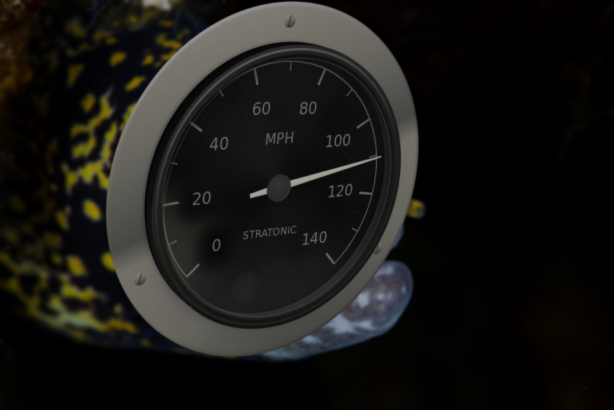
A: 110 mph
